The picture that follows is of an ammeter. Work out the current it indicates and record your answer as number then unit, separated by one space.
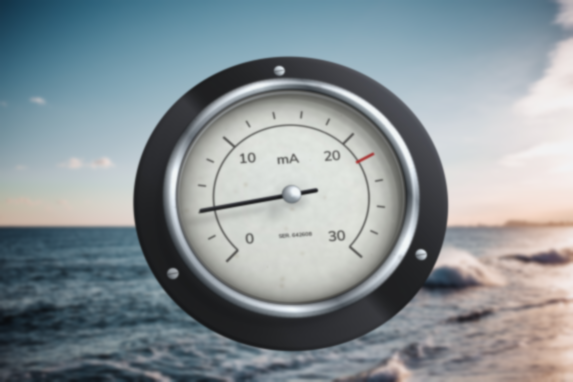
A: 4 mA
